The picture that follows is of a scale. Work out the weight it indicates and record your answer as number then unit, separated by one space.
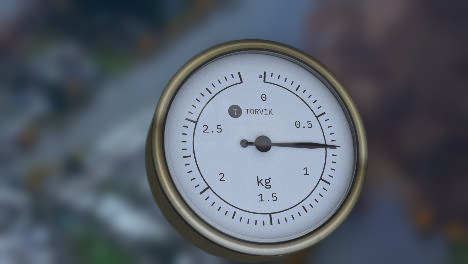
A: 0.75 kg
